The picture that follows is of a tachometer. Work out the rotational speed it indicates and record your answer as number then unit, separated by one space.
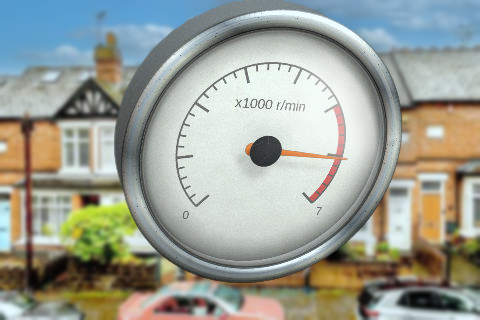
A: 6000 rpm
